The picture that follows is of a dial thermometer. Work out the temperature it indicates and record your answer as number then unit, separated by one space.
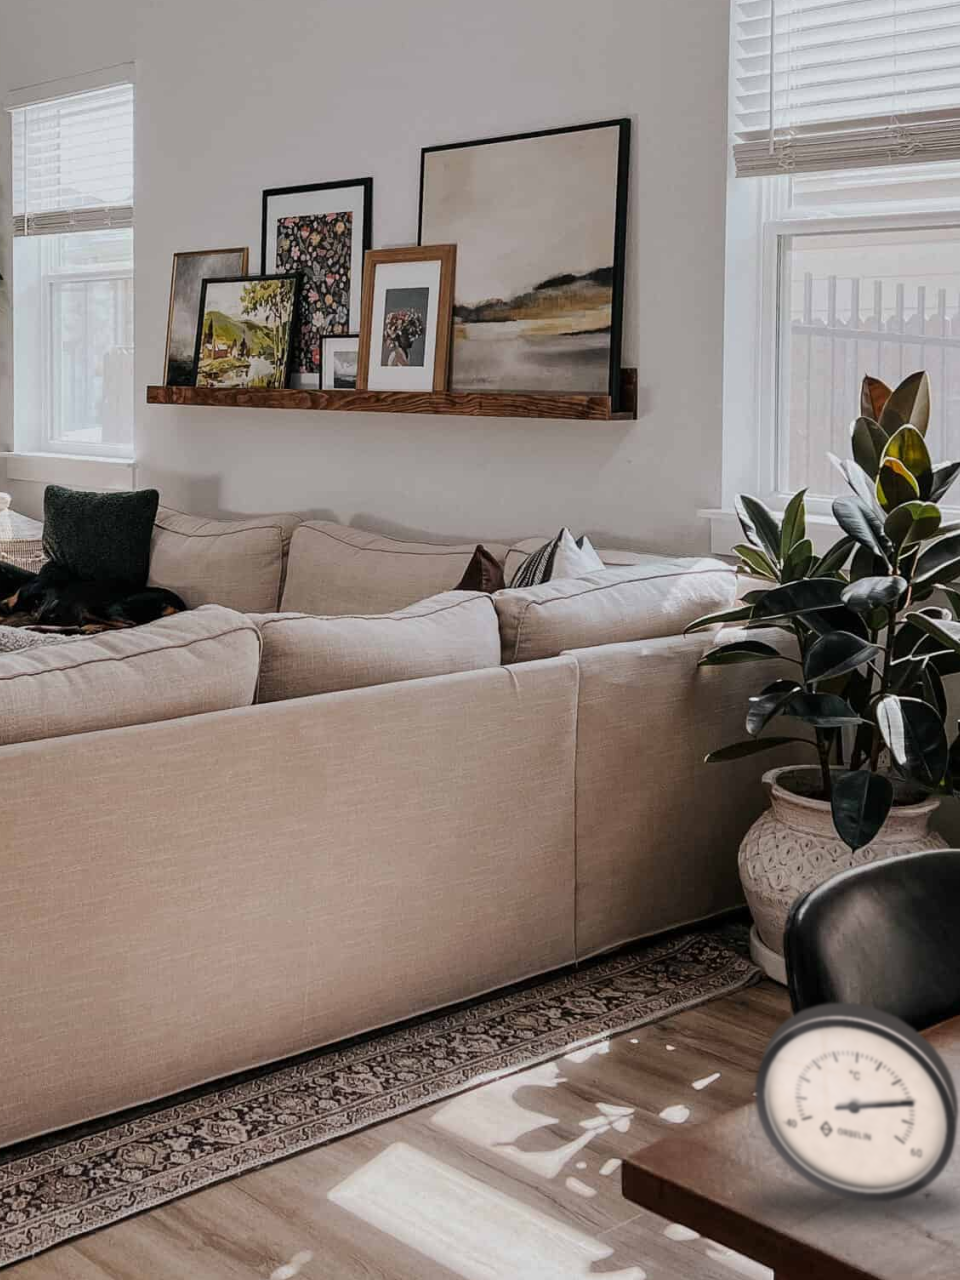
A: 40 °C
